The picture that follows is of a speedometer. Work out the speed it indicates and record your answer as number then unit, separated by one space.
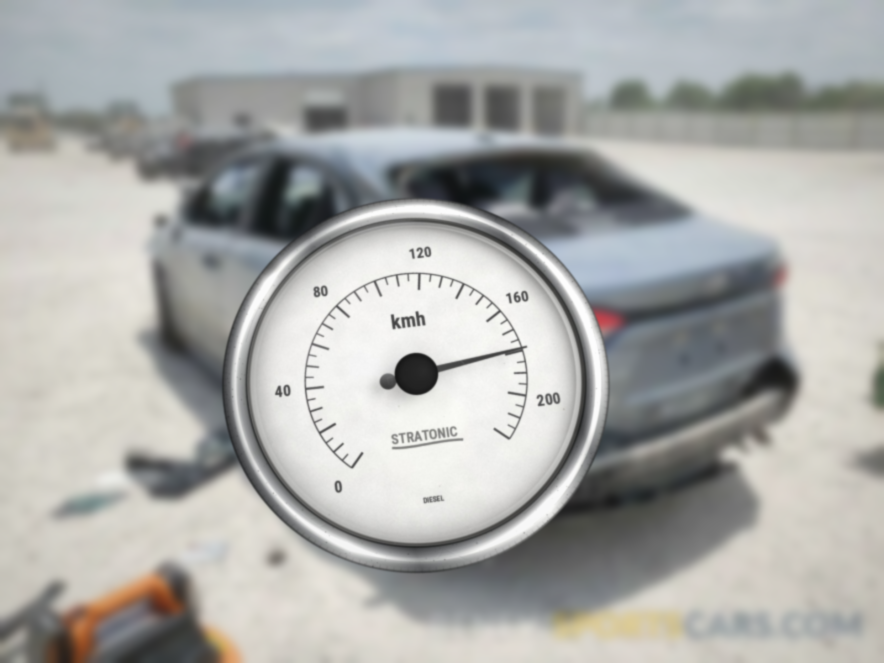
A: 180 km/h
